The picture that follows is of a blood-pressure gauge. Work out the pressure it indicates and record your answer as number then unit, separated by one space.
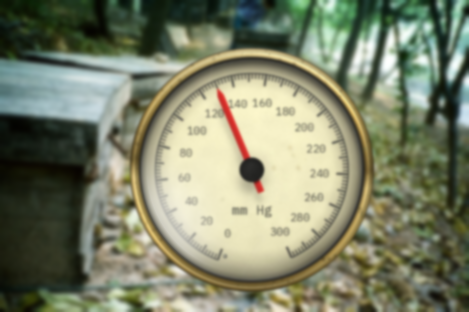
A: 130 mmHg
